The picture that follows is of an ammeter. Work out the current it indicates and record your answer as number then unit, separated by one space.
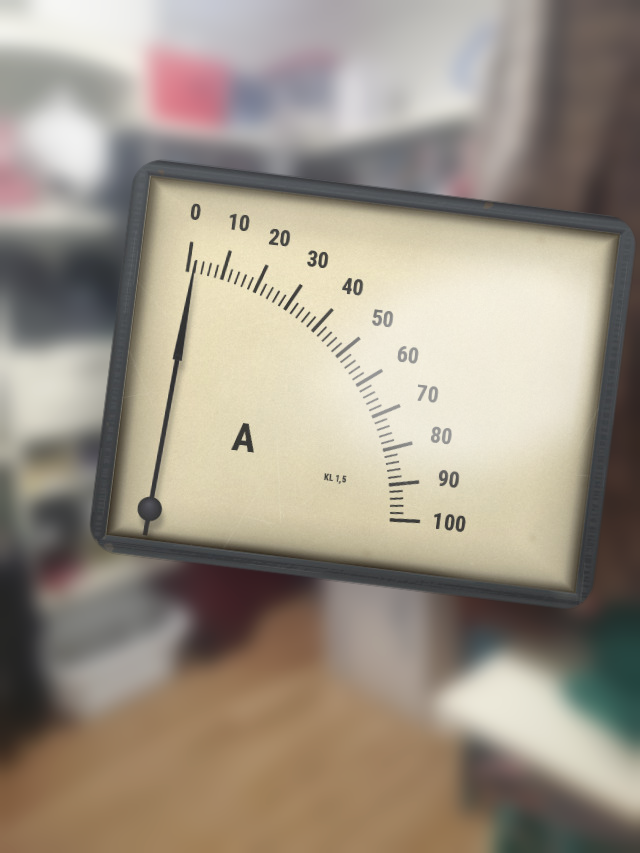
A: 2 A
